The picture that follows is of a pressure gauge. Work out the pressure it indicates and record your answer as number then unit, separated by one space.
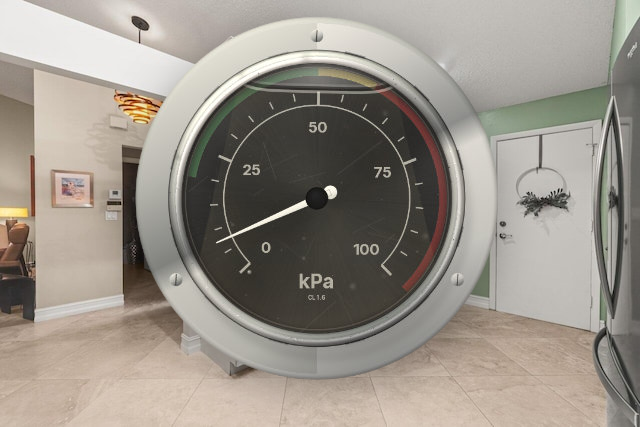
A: 7.5 kPa
